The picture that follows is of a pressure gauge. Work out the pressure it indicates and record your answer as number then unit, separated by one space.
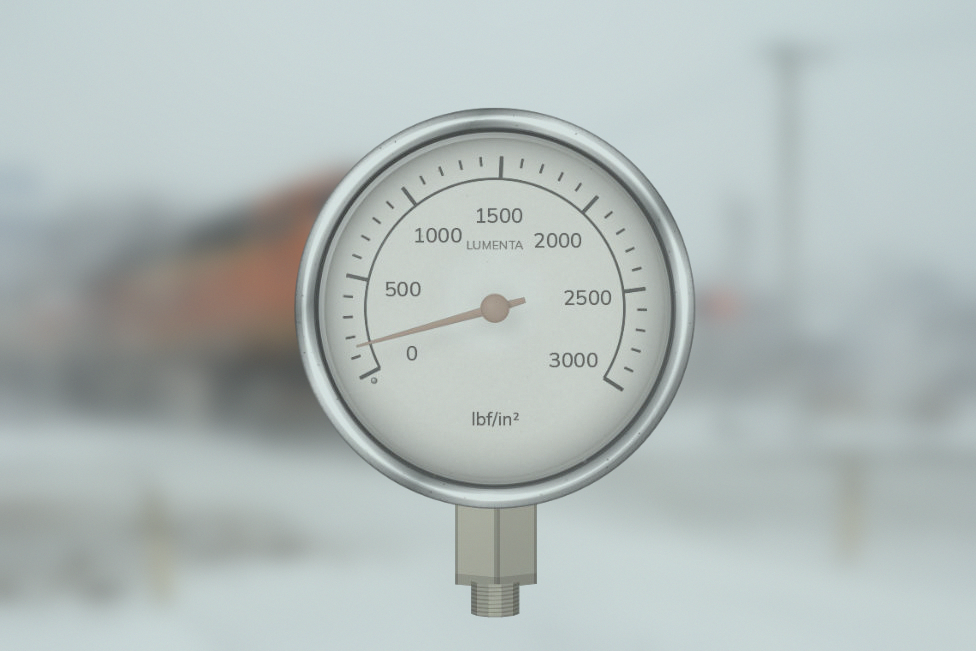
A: 150 psi
